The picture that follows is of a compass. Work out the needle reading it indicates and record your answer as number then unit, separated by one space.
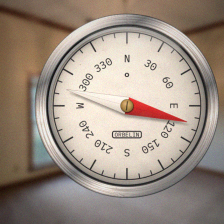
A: 105 °
